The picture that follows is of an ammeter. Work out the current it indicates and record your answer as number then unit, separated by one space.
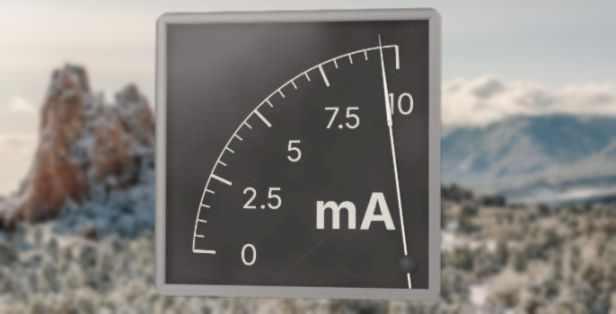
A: 9.5 mA
